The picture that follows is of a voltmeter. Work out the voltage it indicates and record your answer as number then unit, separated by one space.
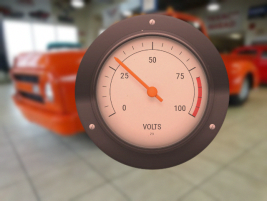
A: 30 V
